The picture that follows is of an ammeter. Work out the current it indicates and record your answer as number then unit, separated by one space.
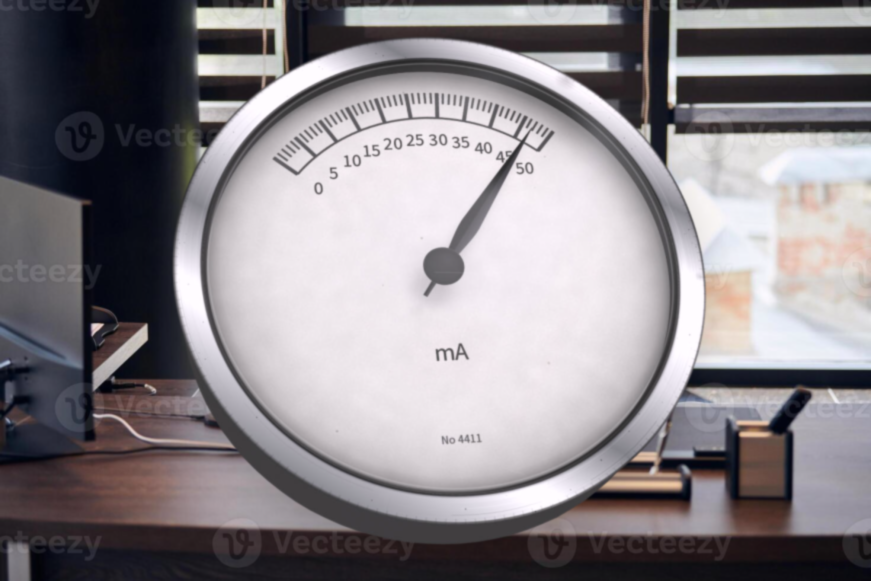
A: 47 mA
